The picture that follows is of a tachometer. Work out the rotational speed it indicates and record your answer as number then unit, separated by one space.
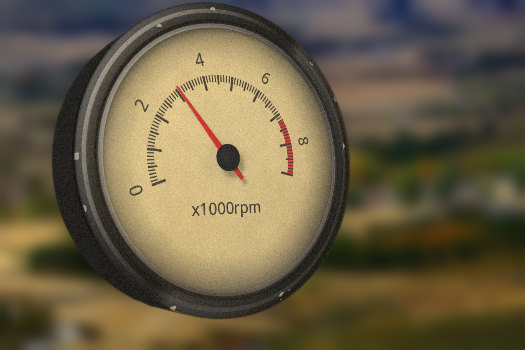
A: 3000 rpm
